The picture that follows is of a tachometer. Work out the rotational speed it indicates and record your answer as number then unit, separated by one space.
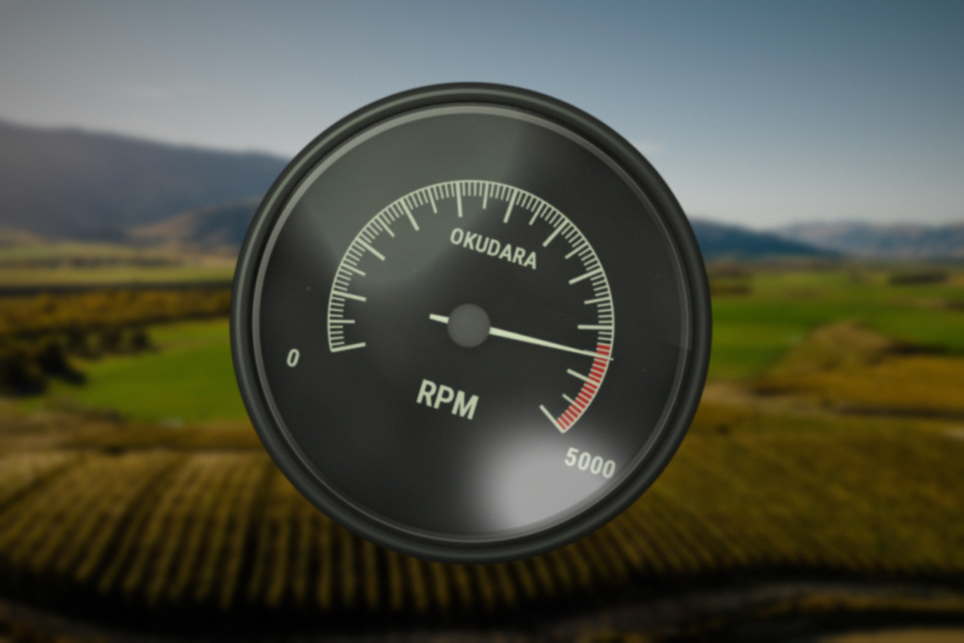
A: 4250 rpm
